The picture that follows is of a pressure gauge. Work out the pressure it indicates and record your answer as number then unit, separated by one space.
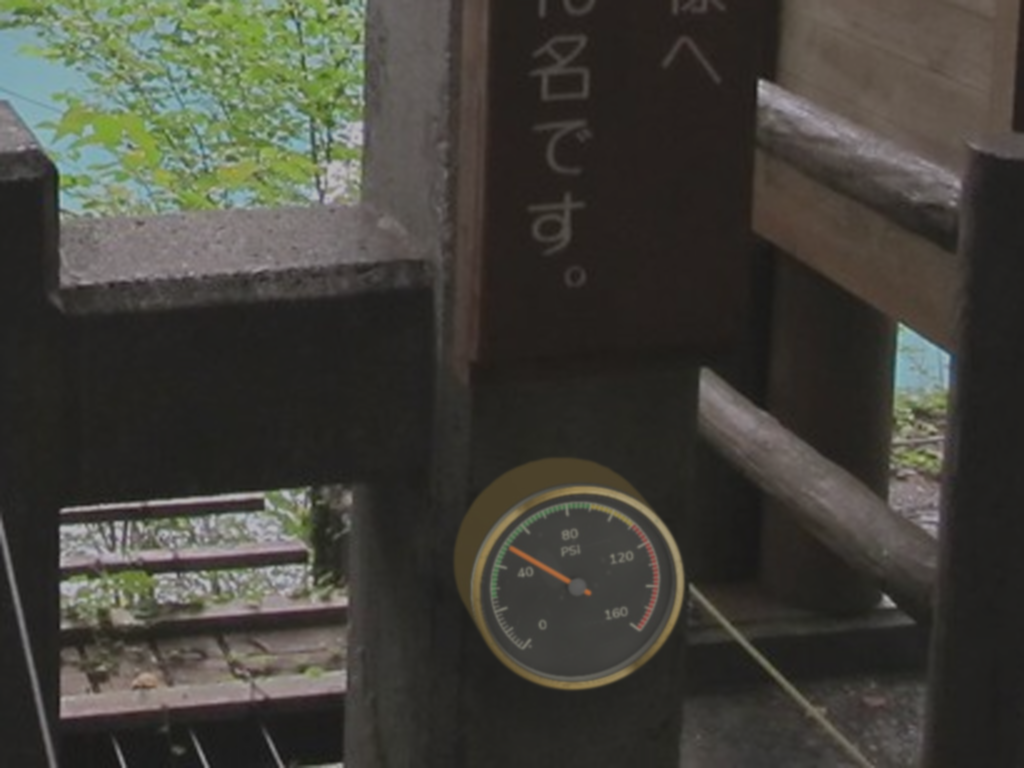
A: 50 psi
